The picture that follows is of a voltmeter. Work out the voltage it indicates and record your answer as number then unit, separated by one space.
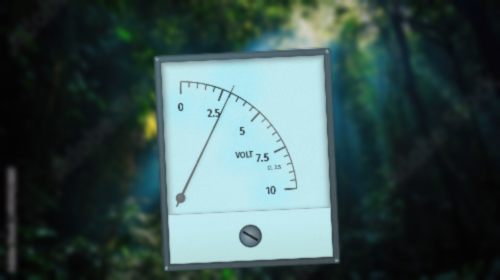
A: 3 V
